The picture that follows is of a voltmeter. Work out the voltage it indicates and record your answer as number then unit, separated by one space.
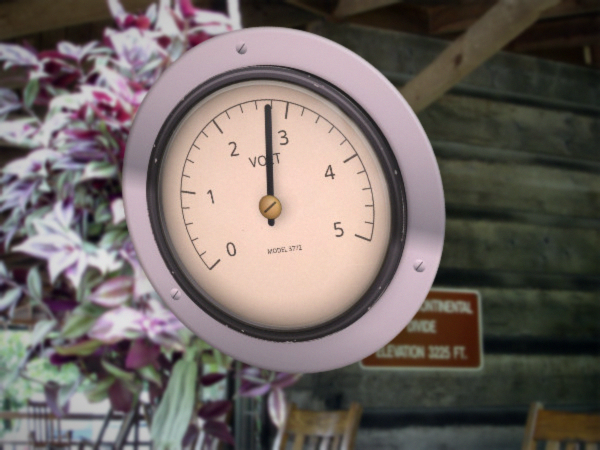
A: 2.8 V
